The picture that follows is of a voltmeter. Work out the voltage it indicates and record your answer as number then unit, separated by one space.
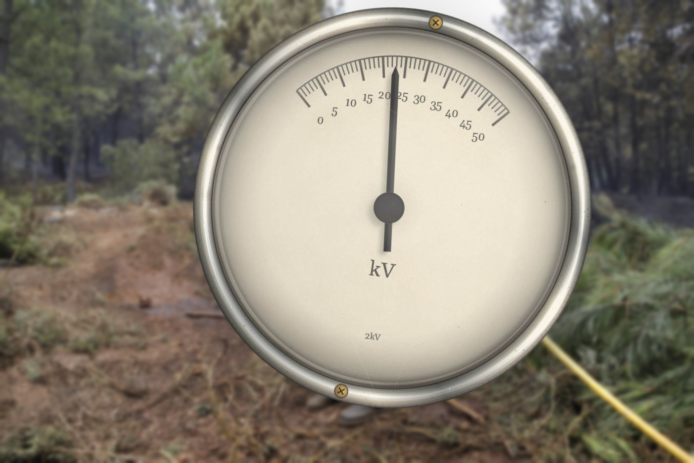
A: 23 kV
